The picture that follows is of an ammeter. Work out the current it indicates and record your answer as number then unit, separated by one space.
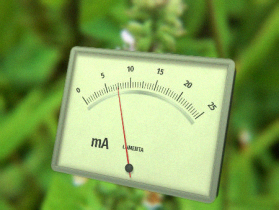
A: 7.5 mA
